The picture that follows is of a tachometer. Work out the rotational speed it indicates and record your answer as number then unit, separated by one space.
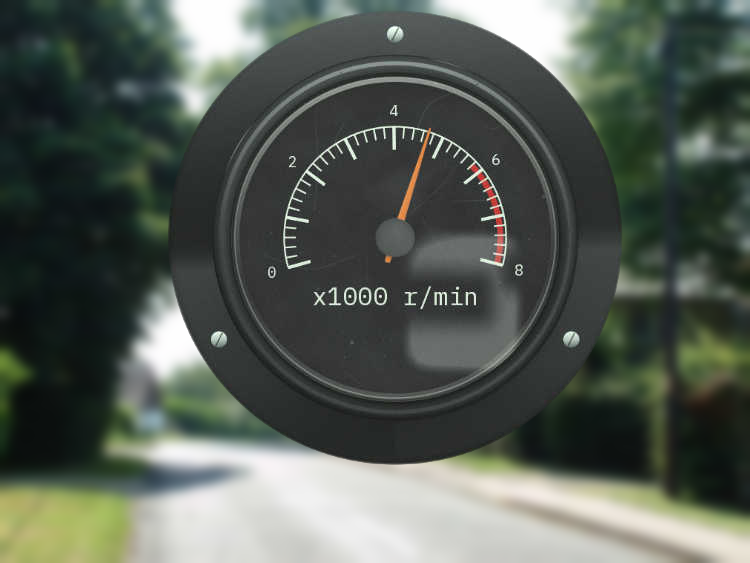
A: 4700 rpm
